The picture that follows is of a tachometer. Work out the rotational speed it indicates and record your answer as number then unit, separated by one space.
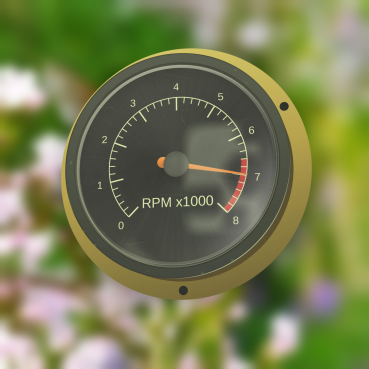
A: 7000 rpm
